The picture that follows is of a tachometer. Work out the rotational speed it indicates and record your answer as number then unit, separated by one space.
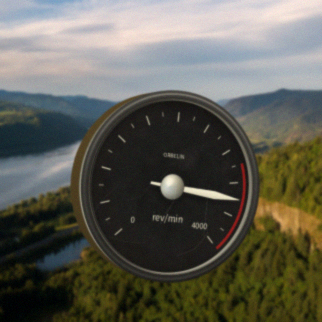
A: 3400 rpm
